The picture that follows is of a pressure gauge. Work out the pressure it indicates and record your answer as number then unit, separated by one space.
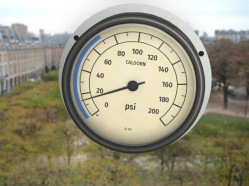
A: 15 psi
